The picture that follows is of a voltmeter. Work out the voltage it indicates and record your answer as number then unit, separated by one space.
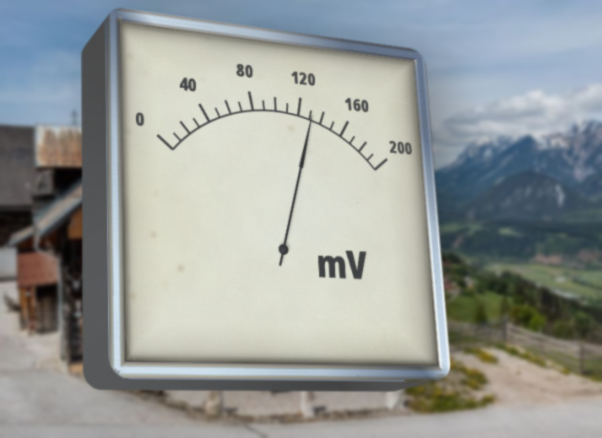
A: 130 mV
